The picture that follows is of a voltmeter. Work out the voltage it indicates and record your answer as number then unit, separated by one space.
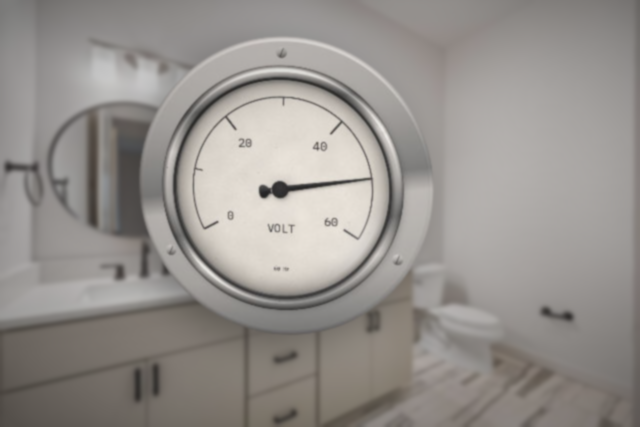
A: 50 V
